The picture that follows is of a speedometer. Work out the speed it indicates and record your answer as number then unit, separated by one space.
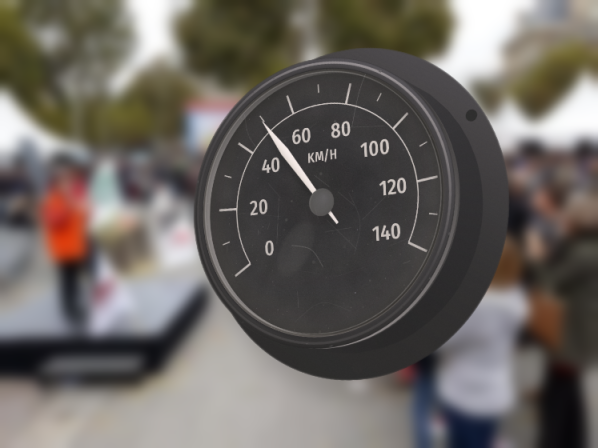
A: 50 km/h
